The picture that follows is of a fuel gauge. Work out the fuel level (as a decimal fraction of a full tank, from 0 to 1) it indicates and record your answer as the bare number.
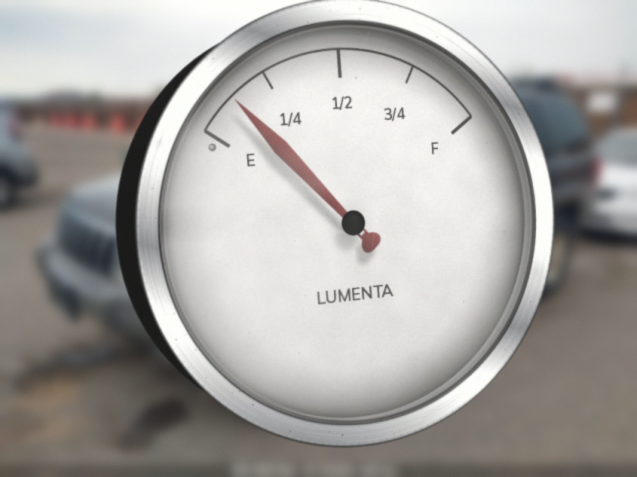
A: 0.125
